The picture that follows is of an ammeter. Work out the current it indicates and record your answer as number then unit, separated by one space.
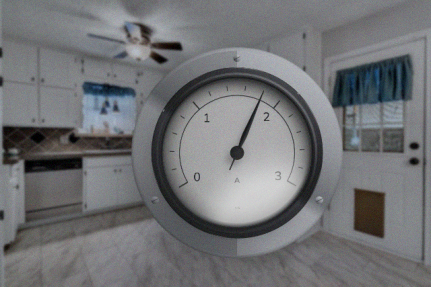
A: 1.8 A
